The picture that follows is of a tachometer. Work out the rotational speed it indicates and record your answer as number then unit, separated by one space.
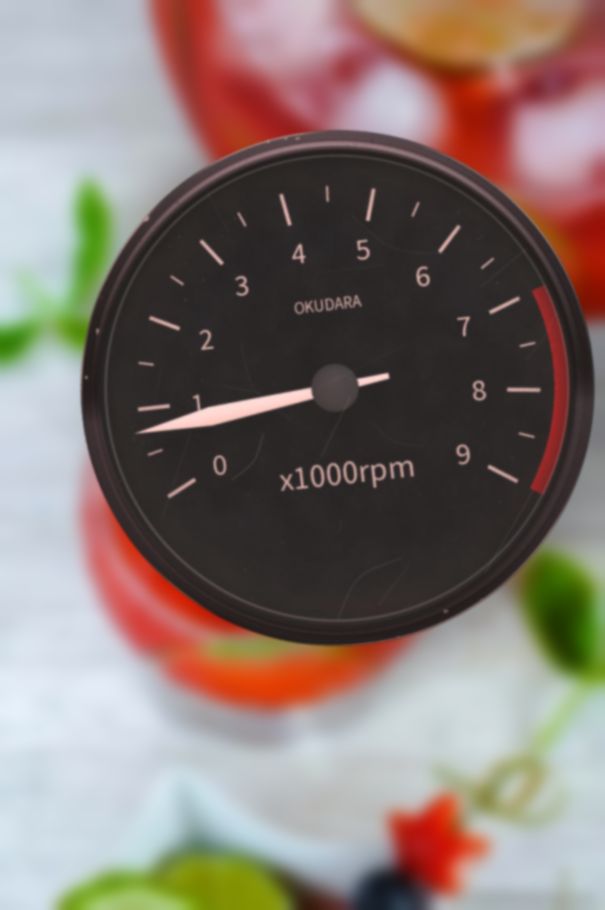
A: 750 rpm
